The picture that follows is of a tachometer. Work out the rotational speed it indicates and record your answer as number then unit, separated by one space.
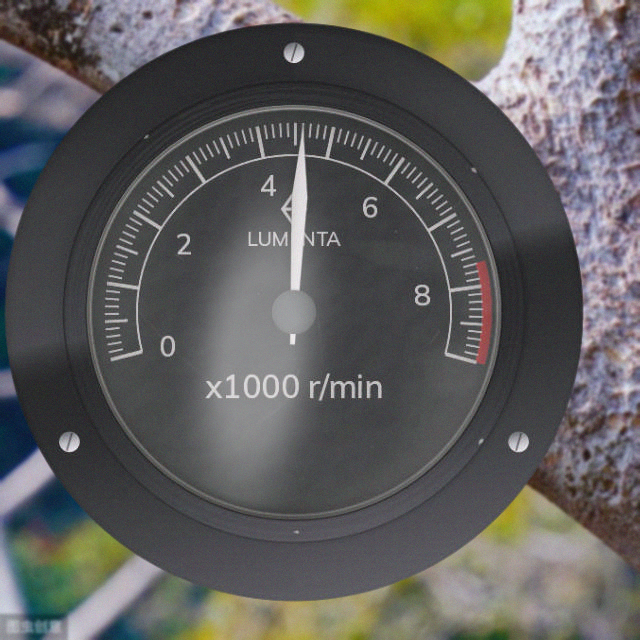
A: 4600 rpm
